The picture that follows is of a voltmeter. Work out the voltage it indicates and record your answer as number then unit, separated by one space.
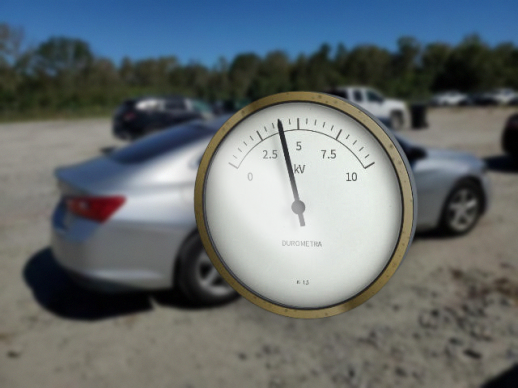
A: 4 kV
